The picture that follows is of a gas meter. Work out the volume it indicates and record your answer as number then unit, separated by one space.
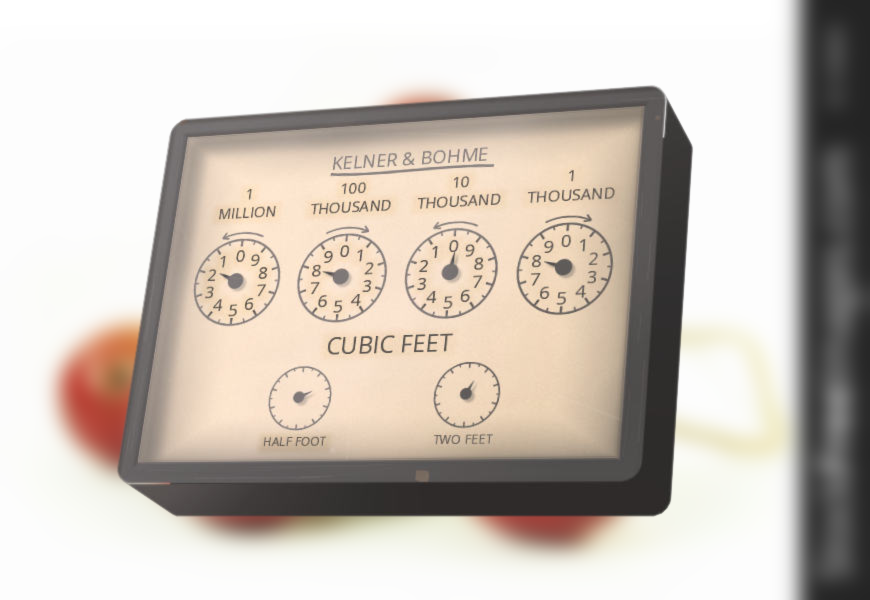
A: 179800 ft³
